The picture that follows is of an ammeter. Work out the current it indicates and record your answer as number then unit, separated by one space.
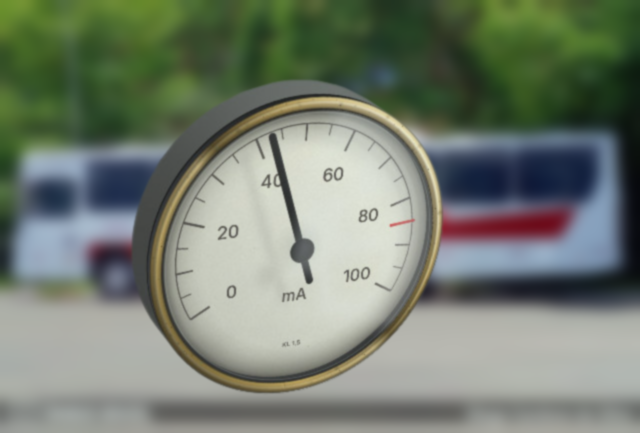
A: 42.5 mA
